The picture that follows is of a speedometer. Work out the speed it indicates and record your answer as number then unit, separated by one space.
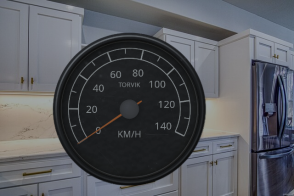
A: 0 km/h
